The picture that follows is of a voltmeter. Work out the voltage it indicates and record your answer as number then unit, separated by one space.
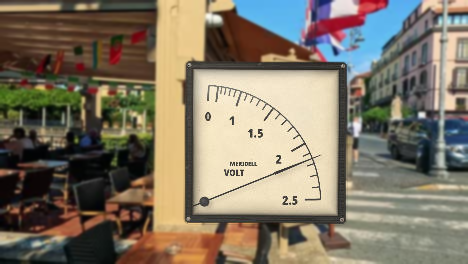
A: 2.15 V
